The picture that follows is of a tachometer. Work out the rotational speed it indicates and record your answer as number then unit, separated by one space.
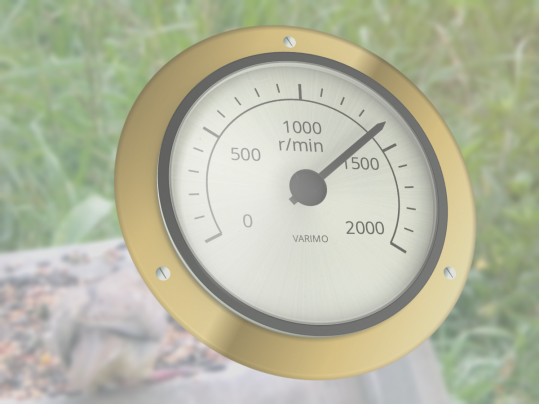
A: 1400 rpm
